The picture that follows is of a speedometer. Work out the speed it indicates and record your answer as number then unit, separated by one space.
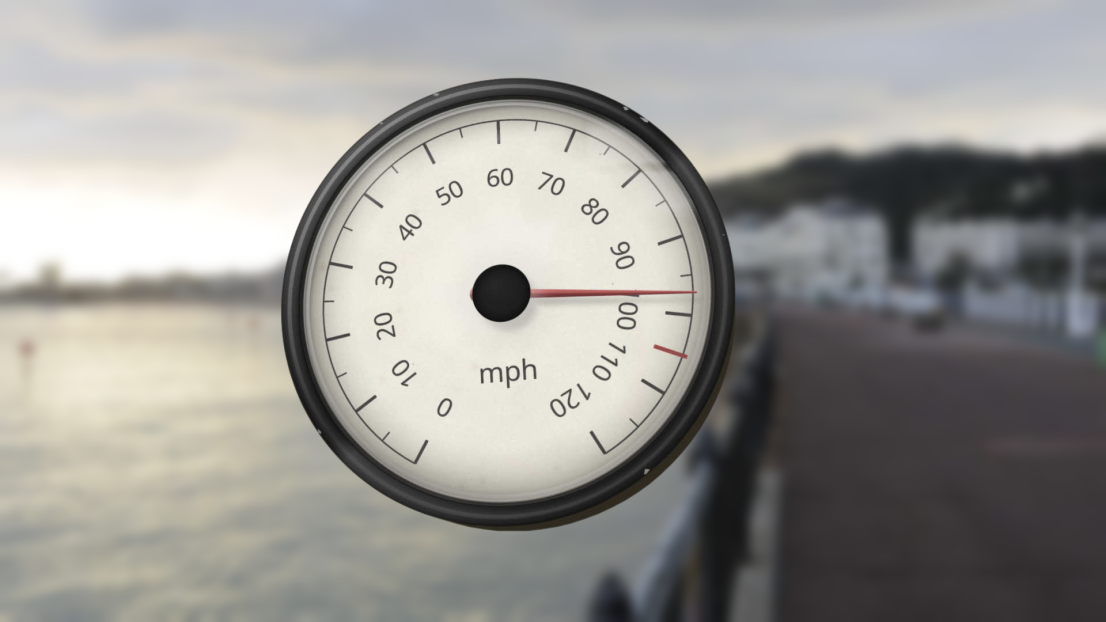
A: 97.5 mph
